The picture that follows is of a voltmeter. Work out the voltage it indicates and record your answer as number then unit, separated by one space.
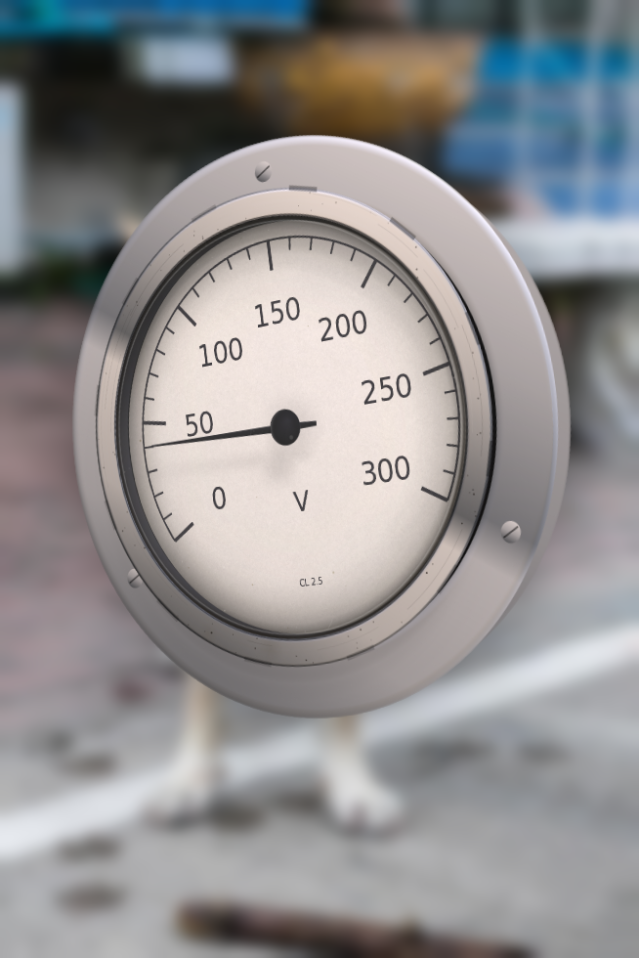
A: 40 V
